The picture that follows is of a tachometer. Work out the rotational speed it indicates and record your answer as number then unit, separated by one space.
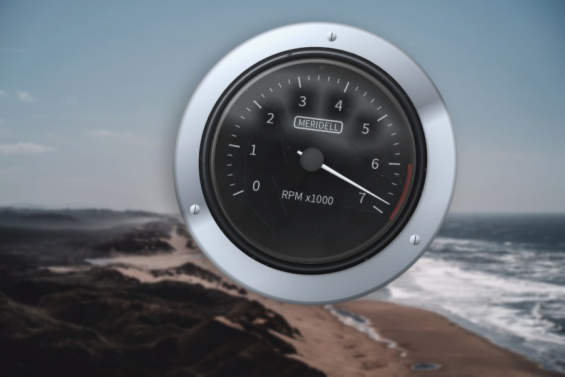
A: 6800 rpm
